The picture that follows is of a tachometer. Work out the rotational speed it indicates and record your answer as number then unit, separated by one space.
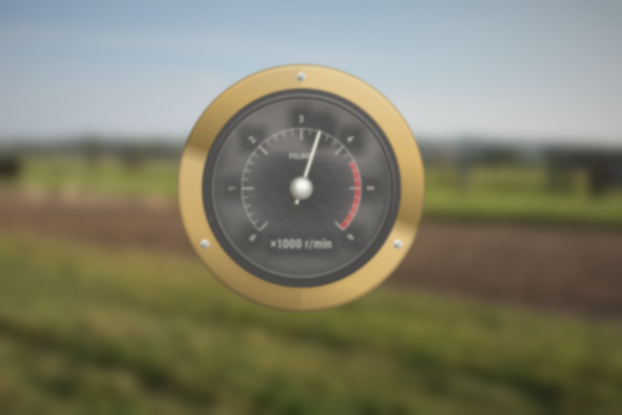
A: 3400 rpm
